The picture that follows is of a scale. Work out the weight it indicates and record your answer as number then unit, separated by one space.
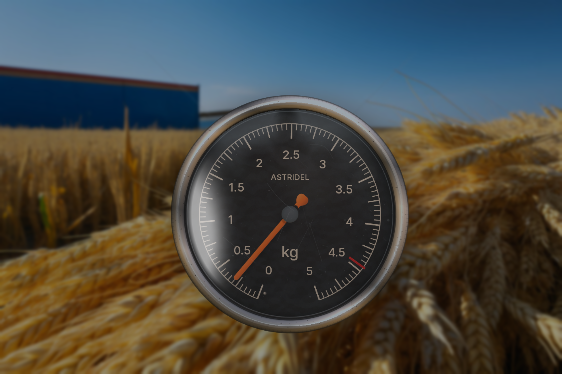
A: 0.3 kg
